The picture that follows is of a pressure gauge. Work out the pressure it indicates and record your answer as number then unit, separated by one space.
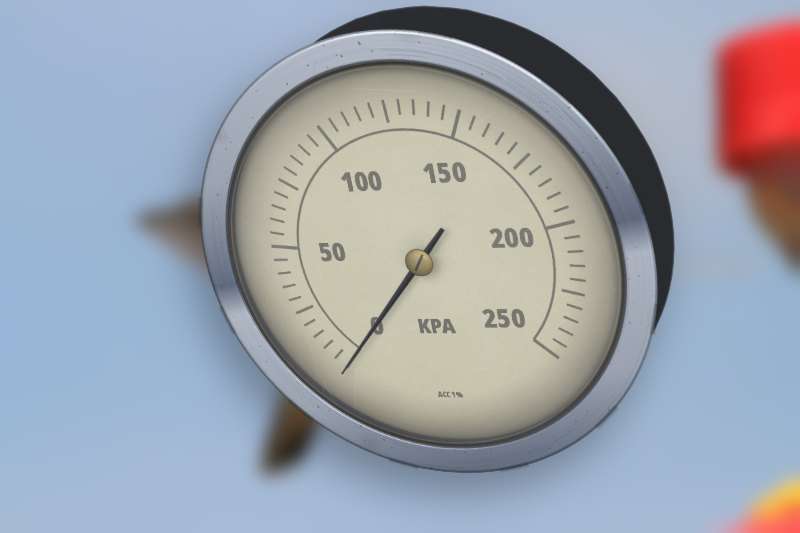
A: 0 kPa
